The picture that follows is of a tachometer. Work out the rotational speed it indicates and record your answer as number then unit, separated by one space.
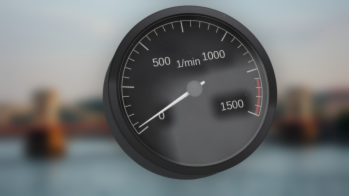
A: 25 rpm
